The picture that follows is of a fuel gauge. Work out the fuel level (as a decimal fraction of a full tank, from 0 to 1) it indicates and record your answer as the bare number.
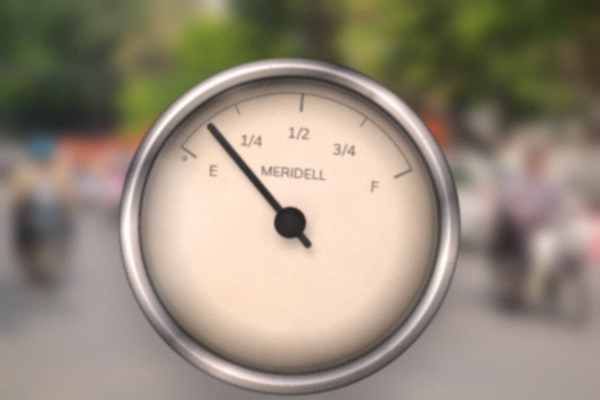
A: 0.125
